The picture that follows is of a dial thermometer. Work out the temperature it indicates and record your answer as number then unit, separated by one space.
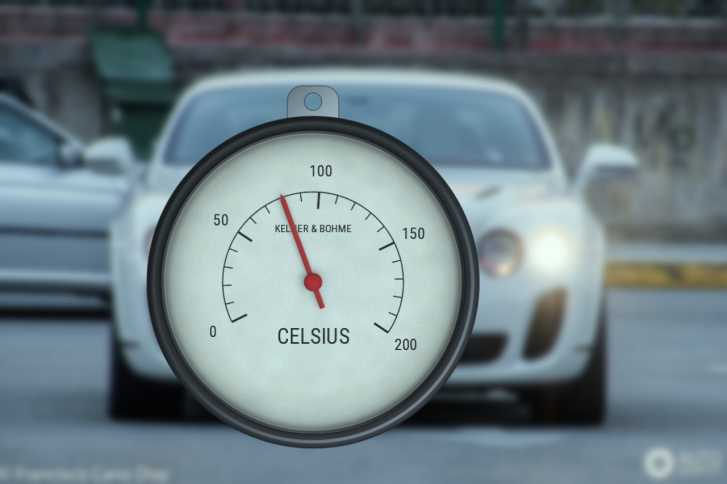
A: 80 °C
